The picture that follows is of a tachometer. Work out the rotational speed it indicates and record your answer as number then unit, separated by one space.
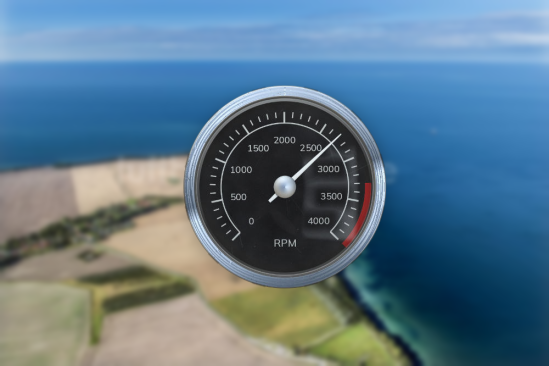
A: 2700 rpm
